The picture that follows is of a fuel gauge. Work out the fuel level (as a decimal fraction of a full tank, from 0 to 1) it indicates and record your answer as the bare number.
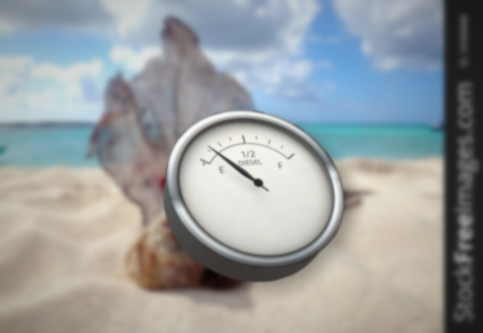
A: 0.125
